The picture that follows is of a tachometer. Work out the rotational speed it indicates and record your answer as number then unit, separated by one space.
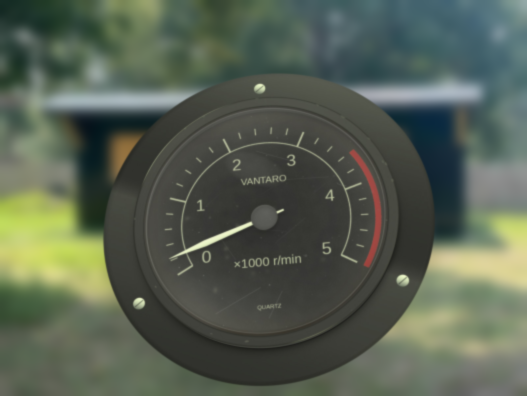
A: 200 rpm
